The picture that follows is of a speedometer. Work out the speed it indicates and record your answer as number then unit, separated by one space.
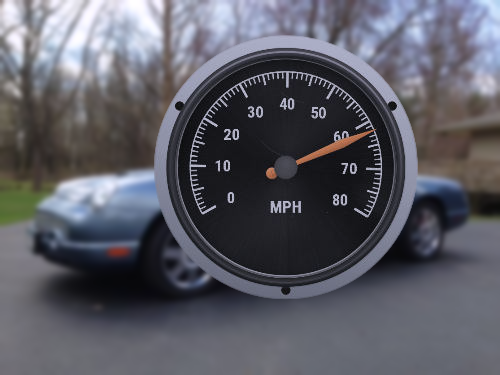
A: 62 mph
